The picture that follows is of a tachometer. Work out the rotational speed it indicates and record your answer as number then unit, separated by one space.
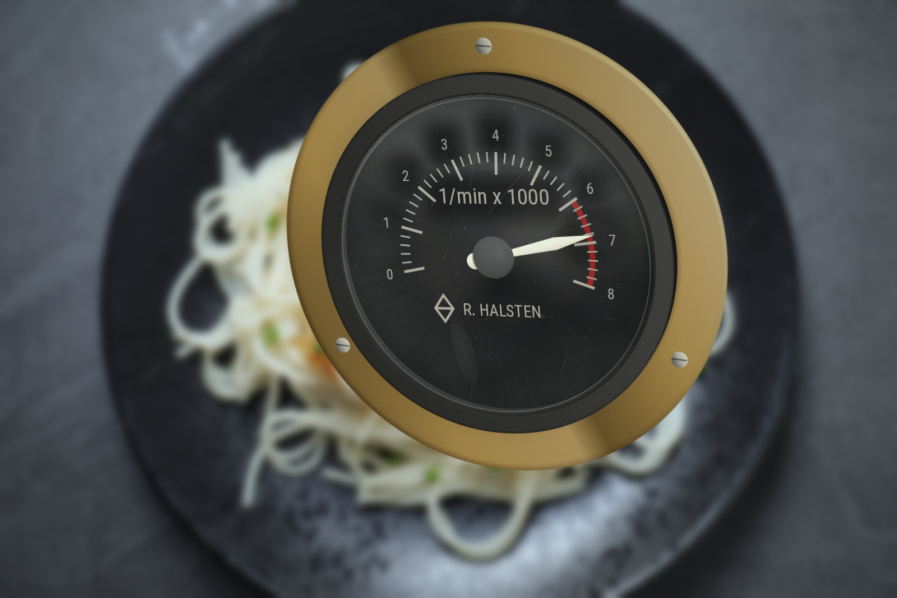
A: 6800 rpm
